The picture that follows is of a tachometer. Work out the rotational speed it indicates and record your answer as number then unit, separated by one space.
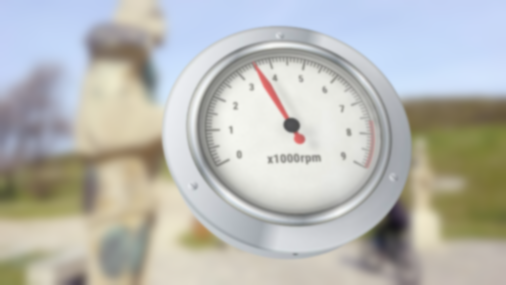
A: 3500 rpm
